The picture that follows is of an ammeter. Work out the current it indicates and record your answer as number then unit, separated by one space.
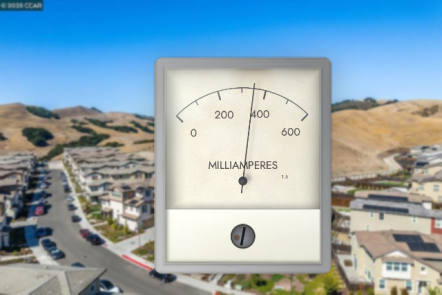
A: 350 mA
